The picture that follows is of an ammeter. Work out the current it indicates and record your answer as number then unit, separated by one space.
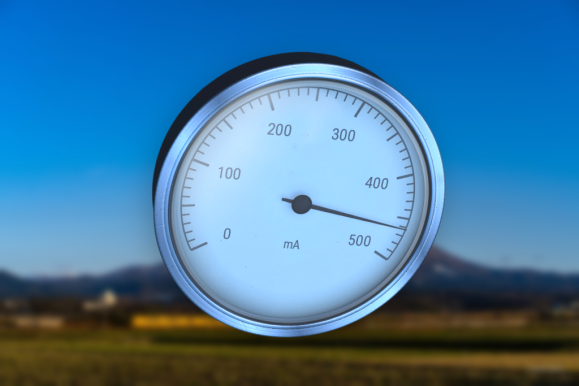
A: 460 mA
